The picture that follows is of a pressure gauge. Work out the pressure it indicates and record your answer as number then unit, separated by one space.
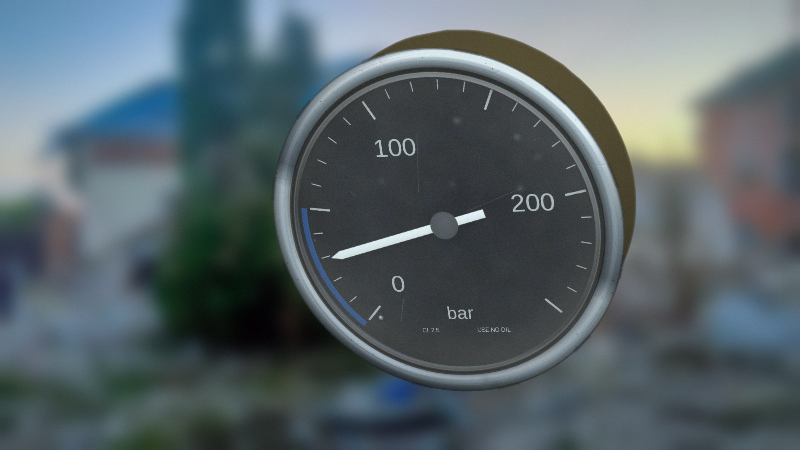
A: 30 bar
